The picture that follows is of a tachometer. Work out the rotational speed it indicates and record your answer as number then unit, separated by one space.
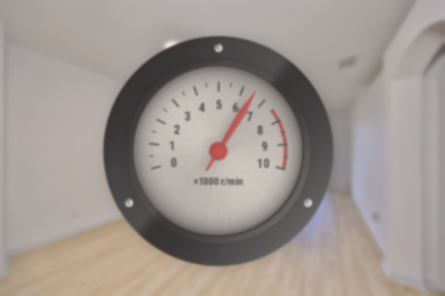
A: 6500 rpm
